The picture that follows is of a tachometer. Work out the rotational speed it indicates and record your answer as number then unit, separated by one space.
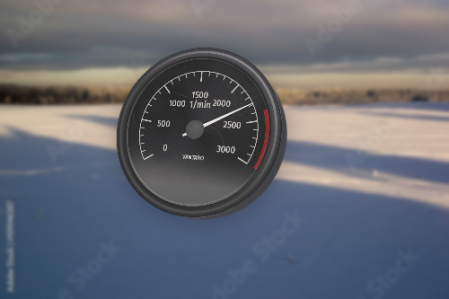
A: 2300 rpm
